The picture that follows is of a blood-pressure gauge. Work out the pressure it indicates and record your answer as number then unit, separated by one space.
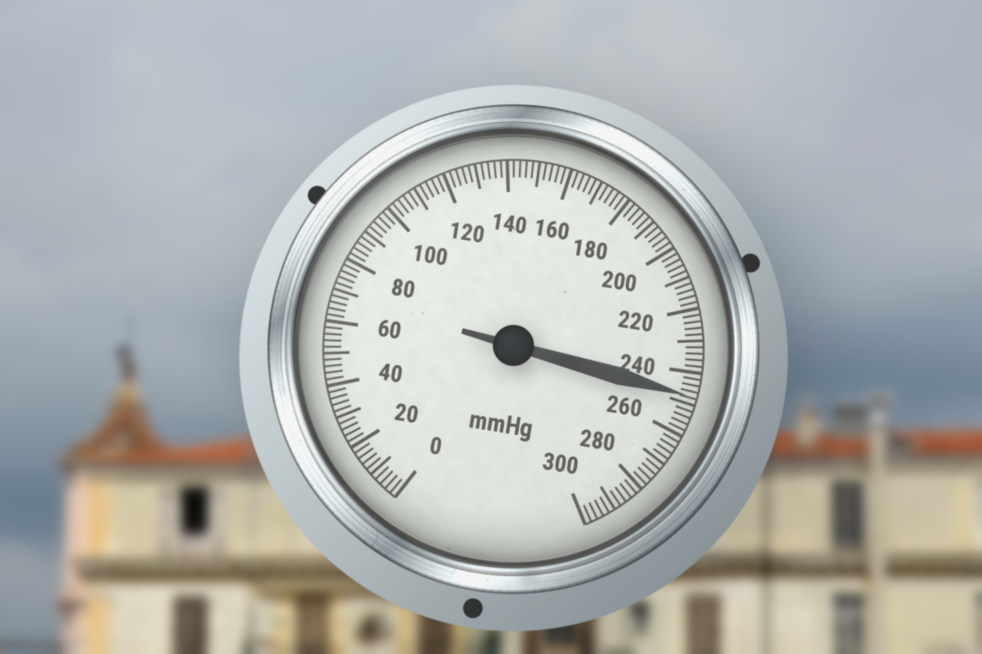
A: 248 mmHg
